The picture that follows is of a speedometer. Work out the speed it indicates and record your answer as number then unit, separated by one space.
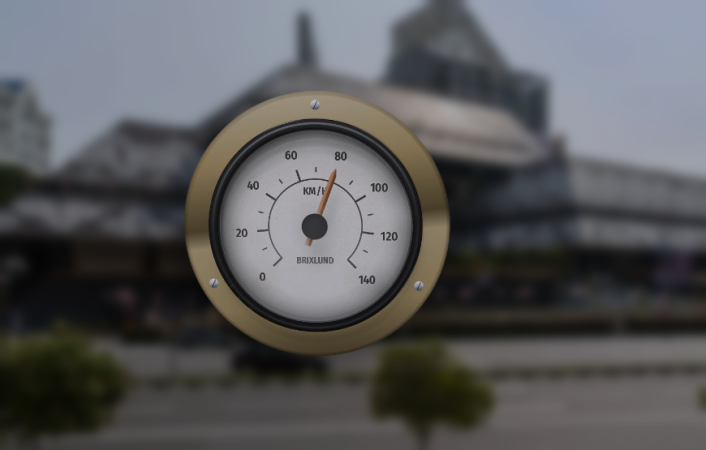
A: 80 km/h
